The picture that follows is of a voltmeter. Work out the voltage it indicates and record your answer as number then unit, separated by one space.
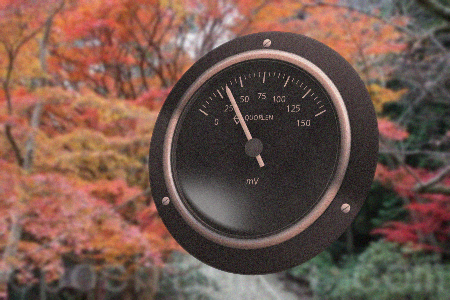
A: 35 mV
